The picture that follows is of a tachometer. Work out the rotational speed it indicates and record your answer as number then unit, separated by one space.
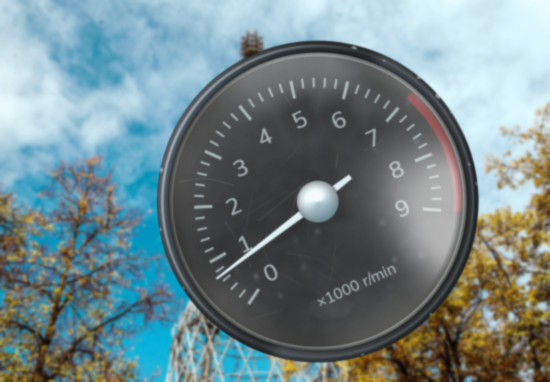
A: 700 rpm
